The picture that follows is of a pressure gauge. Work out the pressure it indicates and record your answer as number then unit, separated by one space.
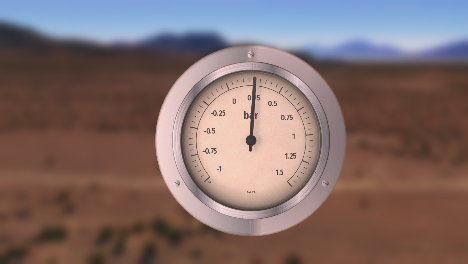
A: 0.25 bar
